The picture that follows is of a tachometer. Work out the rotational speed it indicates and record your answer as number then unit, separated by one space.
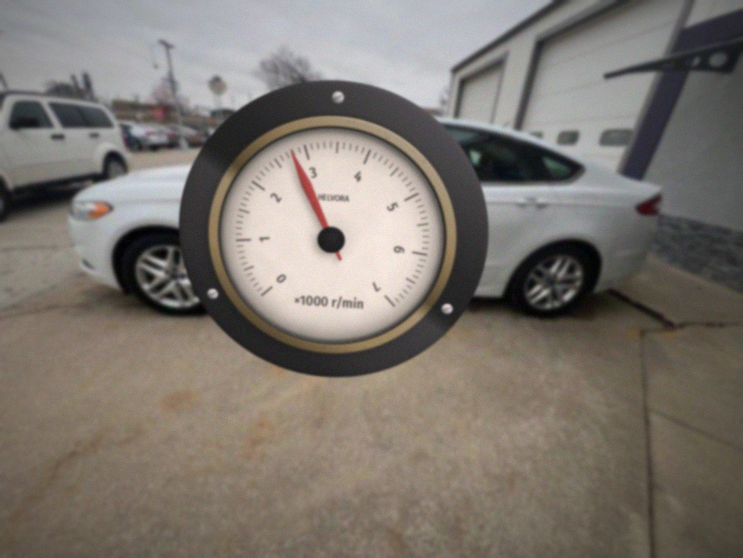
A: 2800 rpm
